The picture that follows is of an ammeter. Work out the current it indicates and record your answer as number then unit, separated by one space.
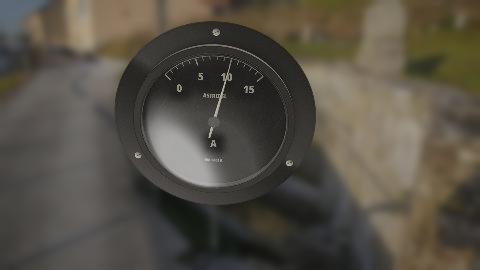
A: 10 A
